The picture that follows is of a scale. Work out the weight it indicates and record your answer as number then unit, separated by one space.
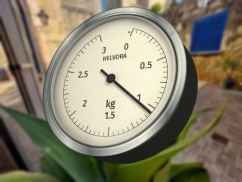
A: 1.05 kg
